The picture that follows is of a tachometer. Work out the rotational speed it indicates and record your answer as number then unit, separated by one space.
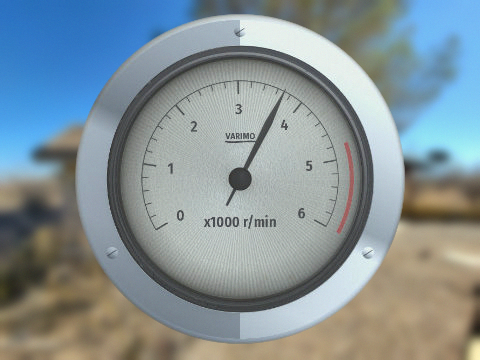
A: 3700 rpm
